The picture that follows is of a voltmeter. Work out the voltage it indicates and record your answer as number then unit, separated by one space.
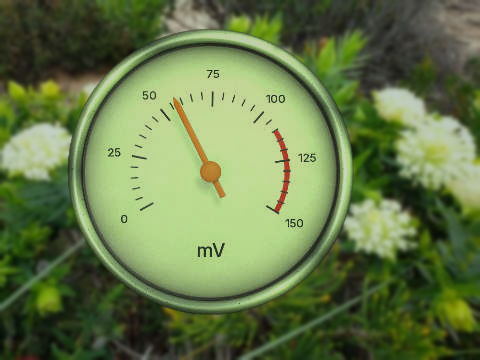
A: 57.5 mV
